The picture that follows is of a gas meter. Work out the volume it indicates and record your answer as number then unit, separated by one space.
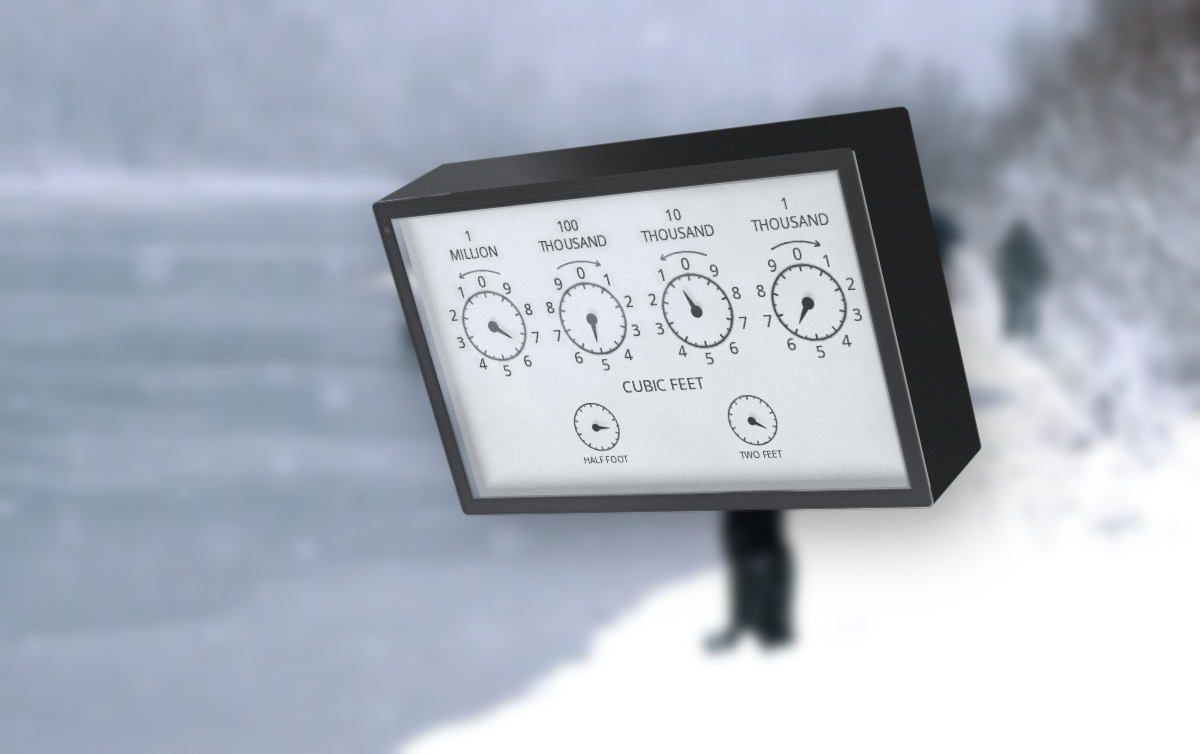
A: 650600 ft³
